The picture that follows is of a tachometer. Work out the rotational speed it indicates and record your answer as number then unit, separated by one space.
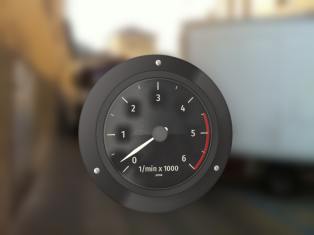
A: 250 rpm
